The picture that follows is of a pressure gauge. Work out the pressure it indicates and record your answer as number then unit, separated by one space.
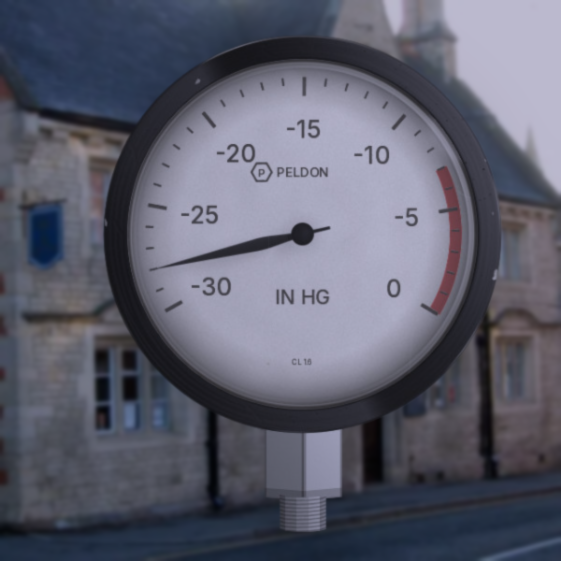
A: -28 inHg
